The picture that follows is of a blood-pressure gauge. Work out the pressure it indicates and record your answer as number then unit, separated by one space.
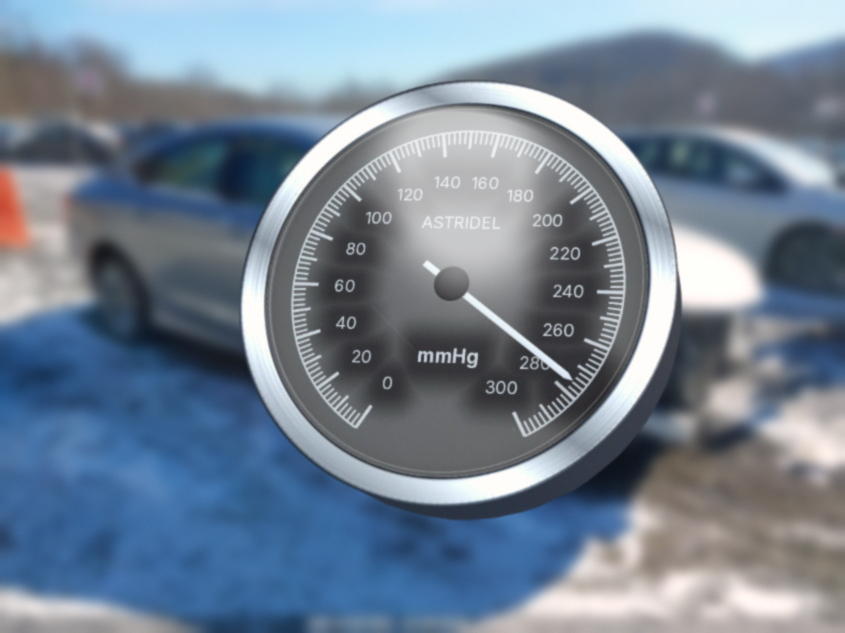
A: 276 mmHg
